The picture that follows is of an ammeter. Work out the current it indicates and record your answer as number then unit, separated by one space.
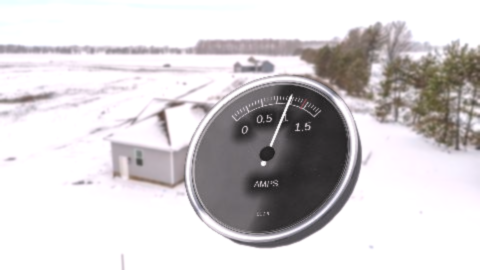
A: 1 A
